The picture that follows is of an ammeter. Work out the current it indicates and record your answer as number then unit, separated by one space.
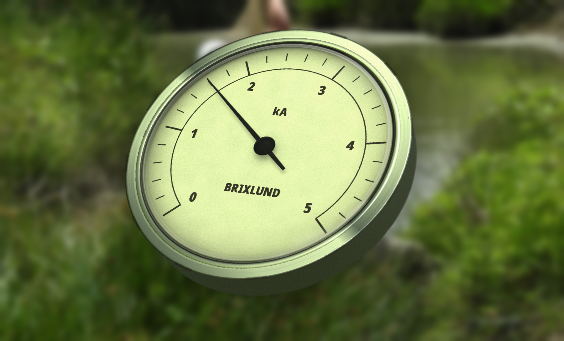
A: 1.6 kA
